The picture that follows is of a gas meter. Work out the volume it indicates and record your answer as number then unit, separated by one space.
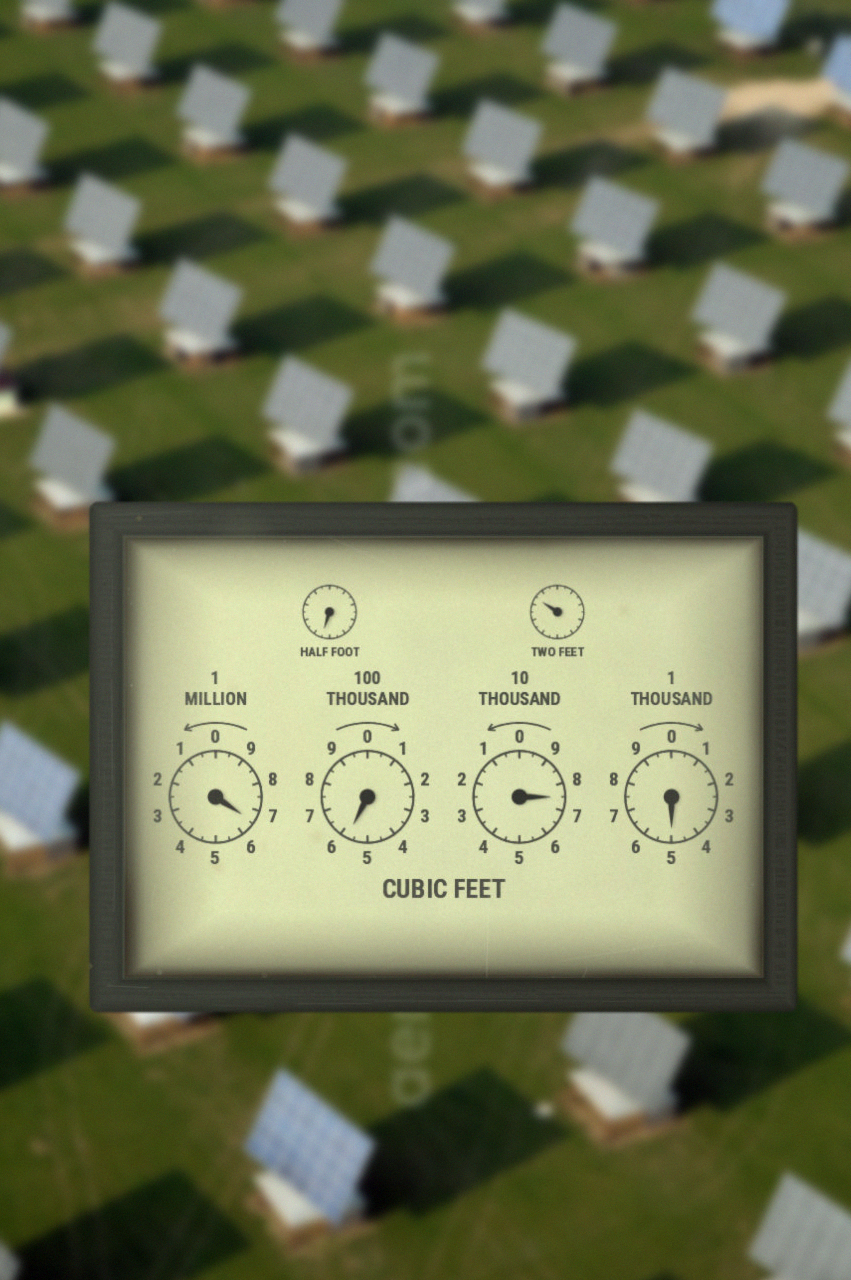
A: 657500 ft³
